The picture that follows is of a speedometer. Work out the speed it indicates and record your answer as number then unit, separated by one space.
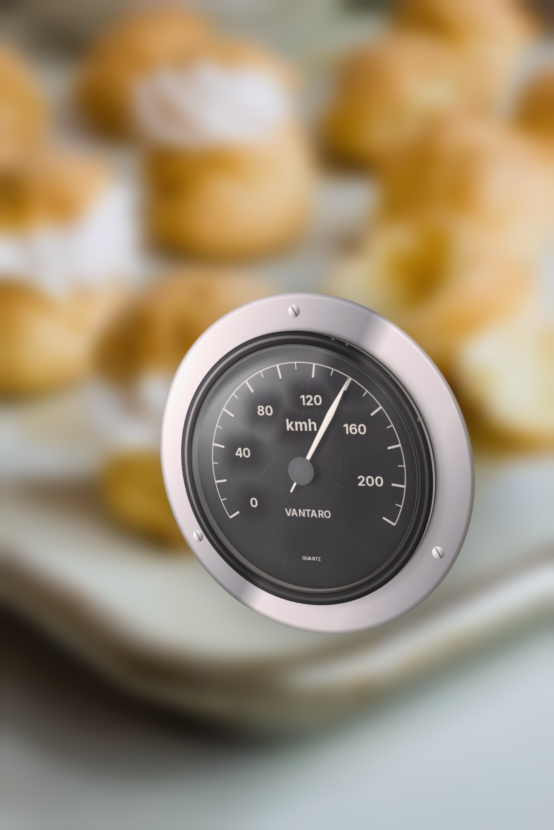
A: 140 km/h
